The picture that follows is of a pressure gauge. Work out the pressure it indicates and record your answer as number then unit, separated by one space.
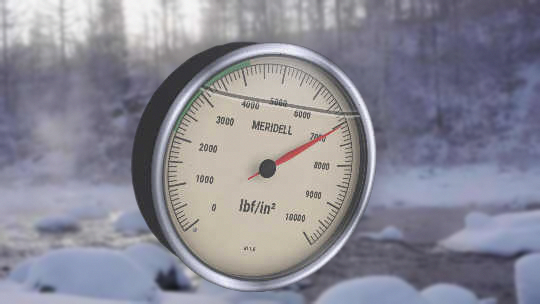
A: 7000 psi
